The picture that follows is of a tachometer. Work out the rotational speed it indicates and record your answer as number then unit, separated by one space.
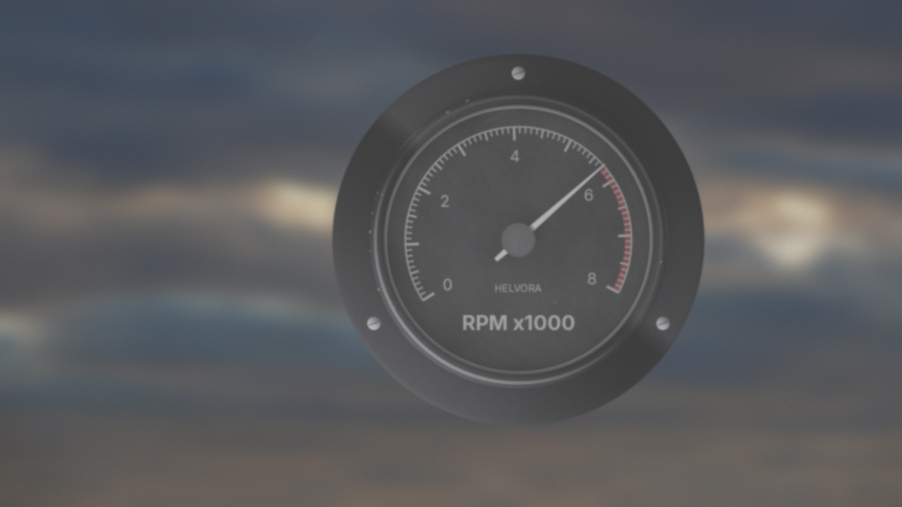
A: 5700 rpm
